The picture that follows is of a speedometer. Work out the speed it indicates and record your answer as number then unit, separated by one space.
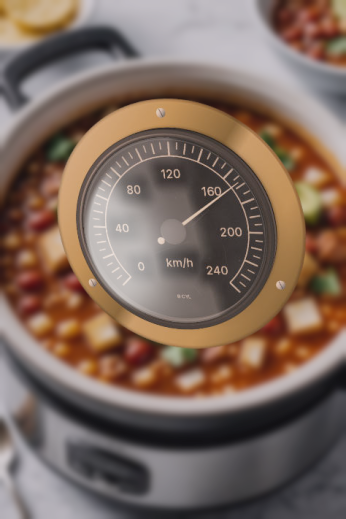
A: 167.5 km/h
